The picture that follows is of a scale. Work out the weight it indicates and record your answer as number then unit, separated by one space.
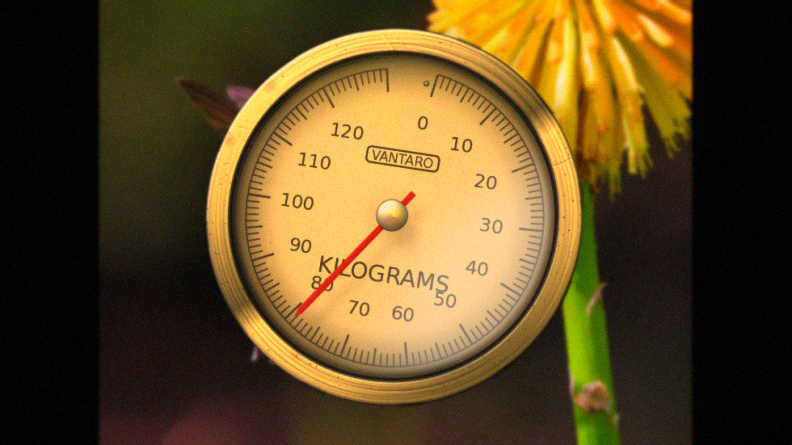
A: 79 kg
